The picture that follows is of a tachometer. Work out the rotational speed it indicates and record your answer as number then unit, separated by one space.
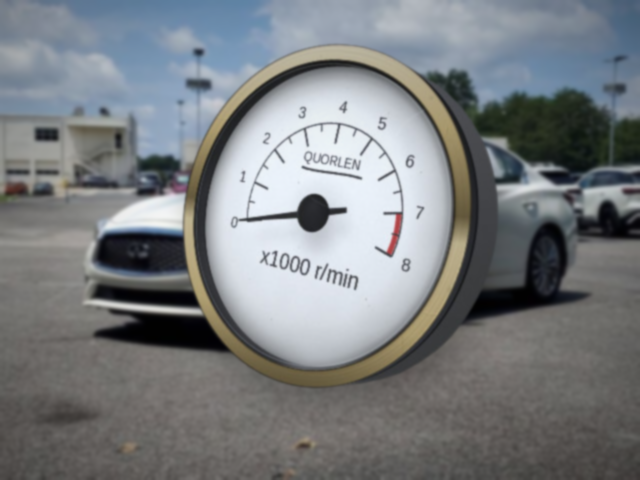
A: 0 rpm
